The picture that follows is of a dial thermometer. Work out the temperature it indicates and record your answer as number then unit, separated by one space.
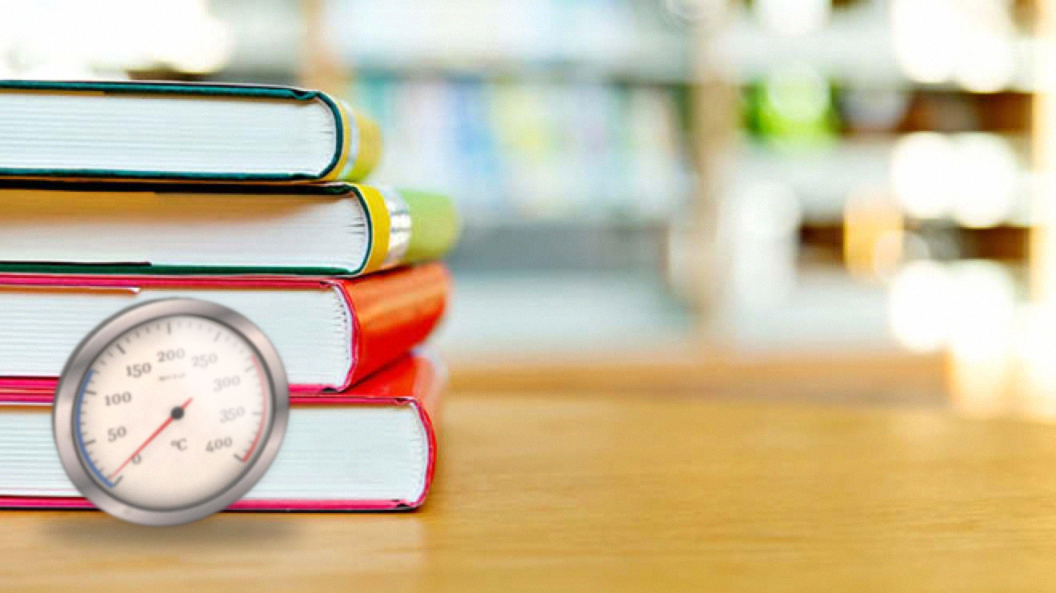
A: 10 °C
